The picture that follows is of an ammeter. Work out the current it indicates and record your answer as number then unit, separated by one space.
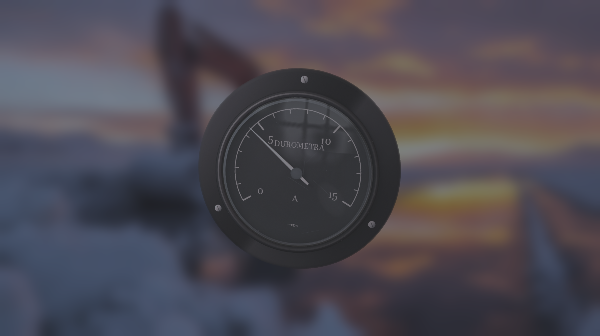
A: 4.5 A
